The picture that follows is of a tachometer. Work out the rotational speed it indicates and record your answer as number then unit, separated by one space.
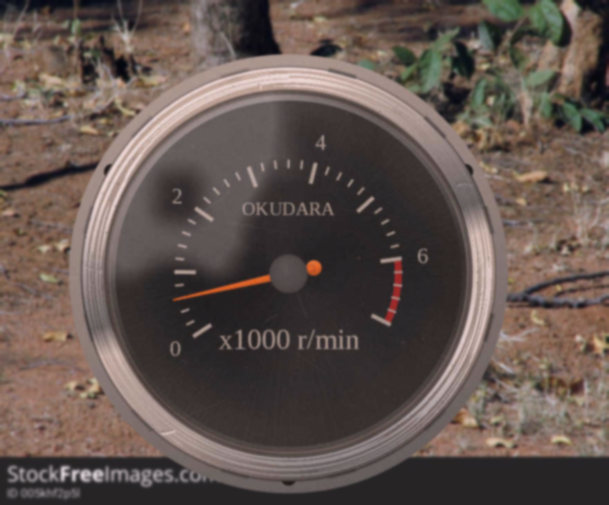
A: 600 rpm
